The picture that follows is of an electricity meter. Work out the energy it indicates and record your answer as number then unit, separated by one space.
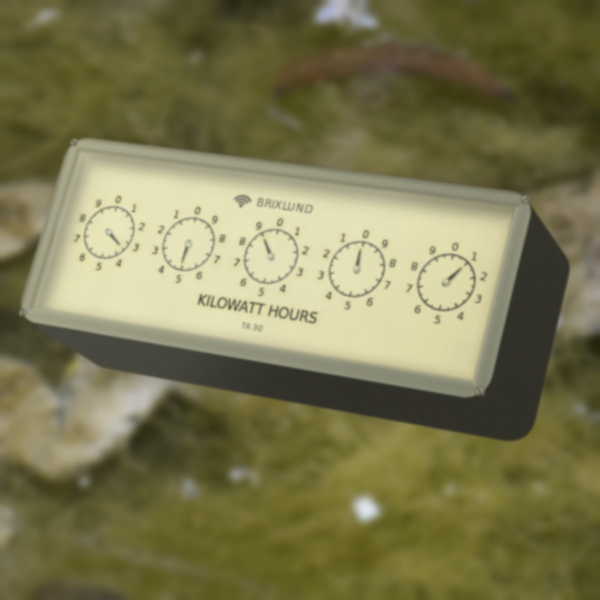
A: 34901 kWh
